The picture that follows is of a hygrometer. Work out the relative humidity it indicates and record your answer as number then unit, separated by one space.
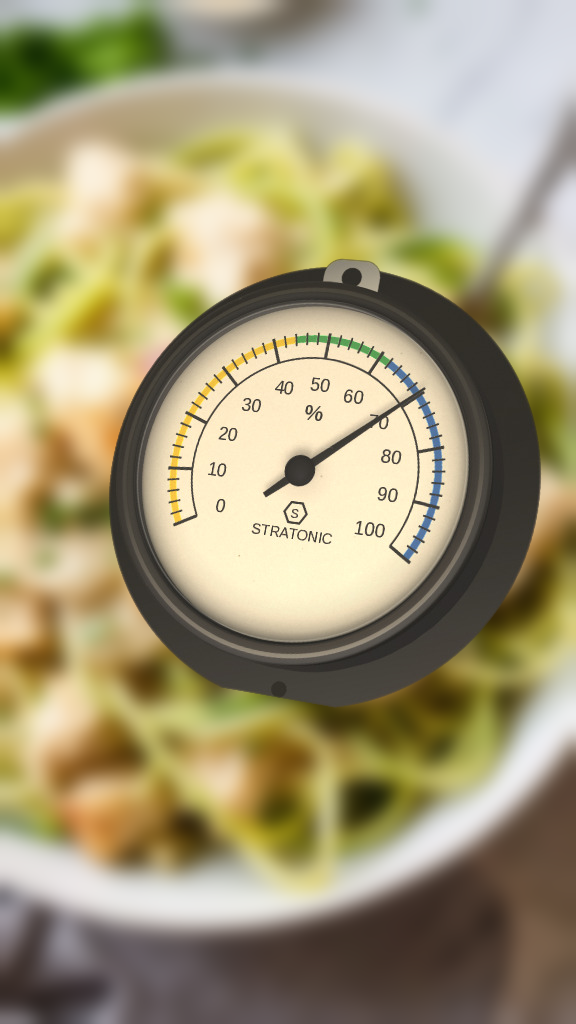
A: 70 %
